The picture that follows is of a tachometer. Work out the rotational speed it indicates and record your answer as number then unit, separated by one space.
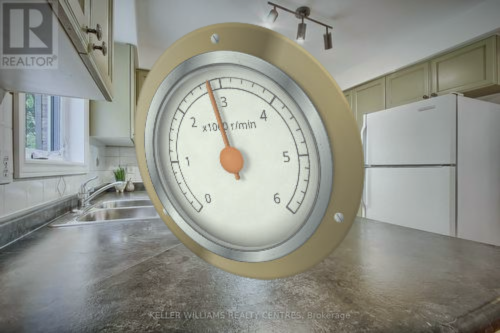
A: 2800 rpm
